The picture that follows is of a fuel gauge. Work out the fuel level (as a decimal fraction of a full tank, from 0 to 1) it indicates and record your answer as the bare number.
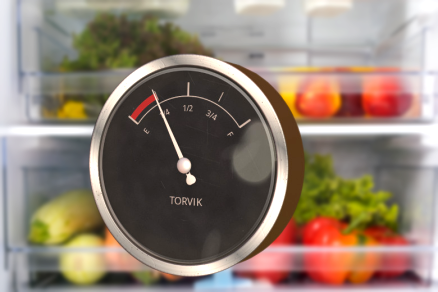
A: 0.25
